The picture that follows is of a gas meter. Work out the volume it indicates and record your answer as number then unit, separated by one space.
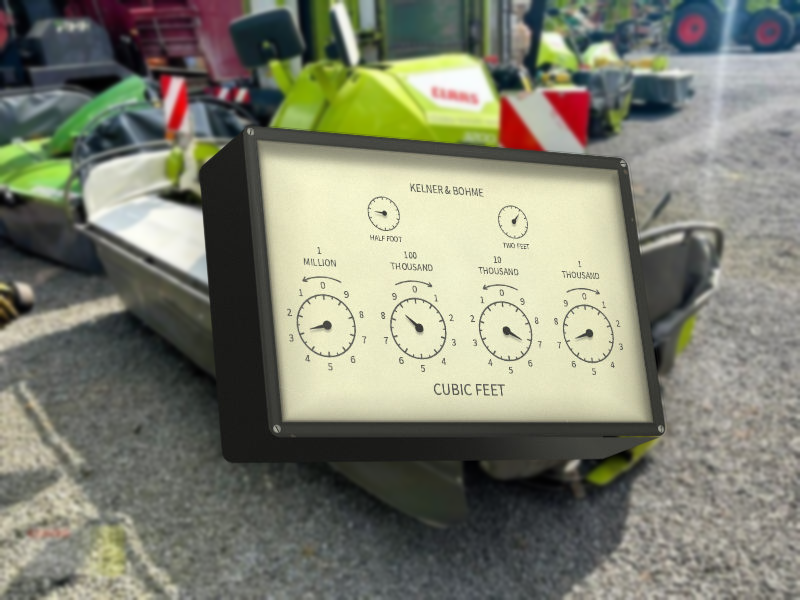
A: 286700 ft³
